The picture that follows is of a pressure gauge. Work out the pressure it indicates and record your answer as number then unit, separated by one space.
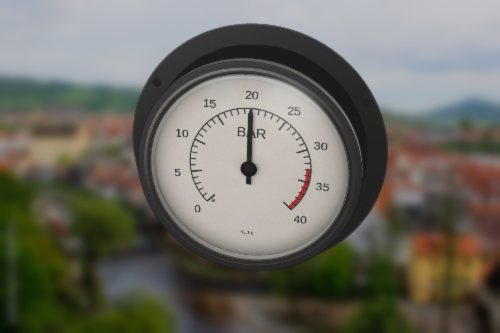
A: 20 bar
